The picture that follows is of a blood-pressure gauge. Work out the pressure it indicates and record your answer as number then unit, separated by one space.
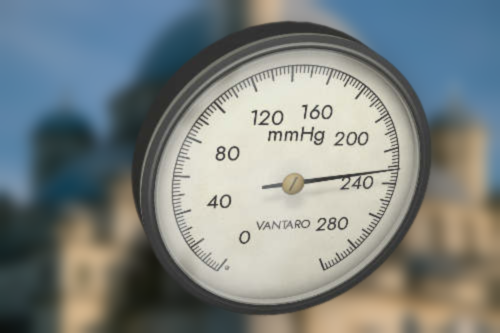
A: 230 mmHg
